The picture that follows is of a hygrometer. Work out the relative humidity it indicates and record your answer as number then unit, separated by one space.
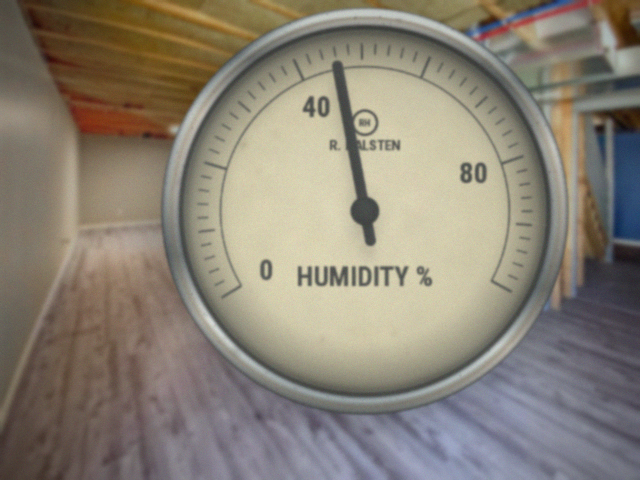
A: 46 %
